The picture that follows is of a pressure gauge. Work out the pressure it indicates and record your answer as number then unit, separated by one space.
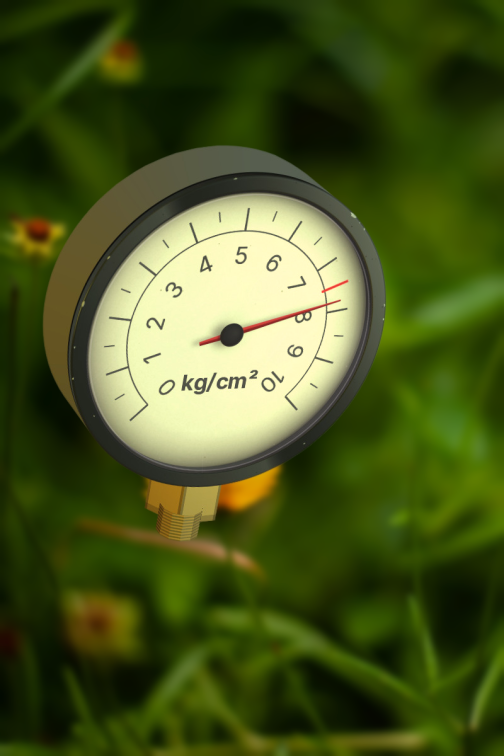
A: 7.75 kg/cm²
